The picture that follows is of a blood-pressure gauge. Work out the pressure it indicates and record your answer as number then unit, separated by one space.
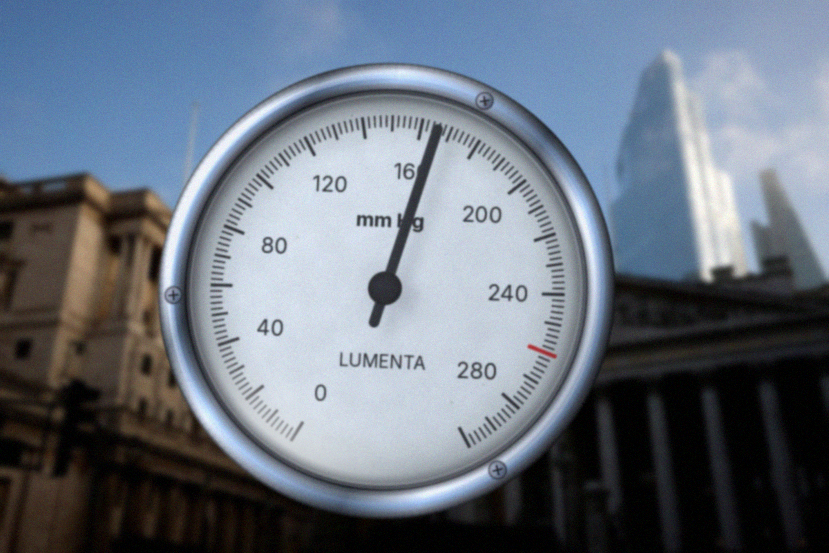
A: 166 mmHg
